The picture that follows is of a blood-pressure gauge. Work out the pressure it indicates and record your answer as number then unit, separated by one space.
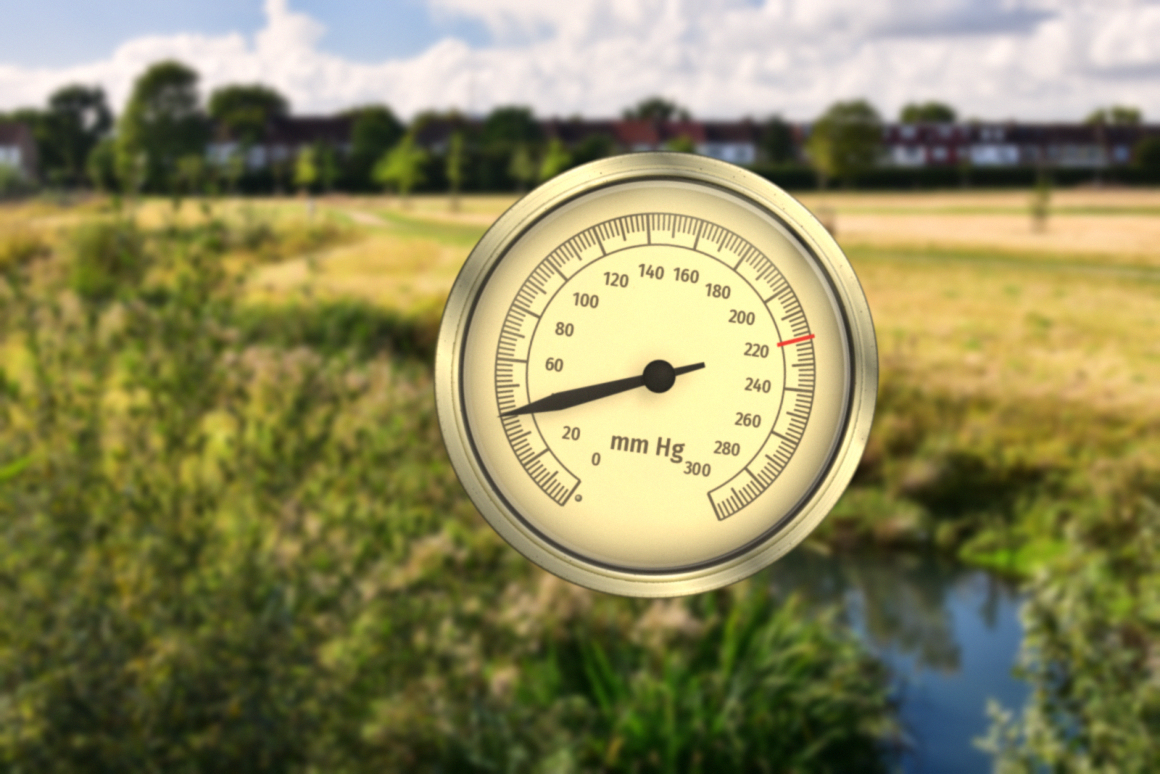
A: 40 mmHg
